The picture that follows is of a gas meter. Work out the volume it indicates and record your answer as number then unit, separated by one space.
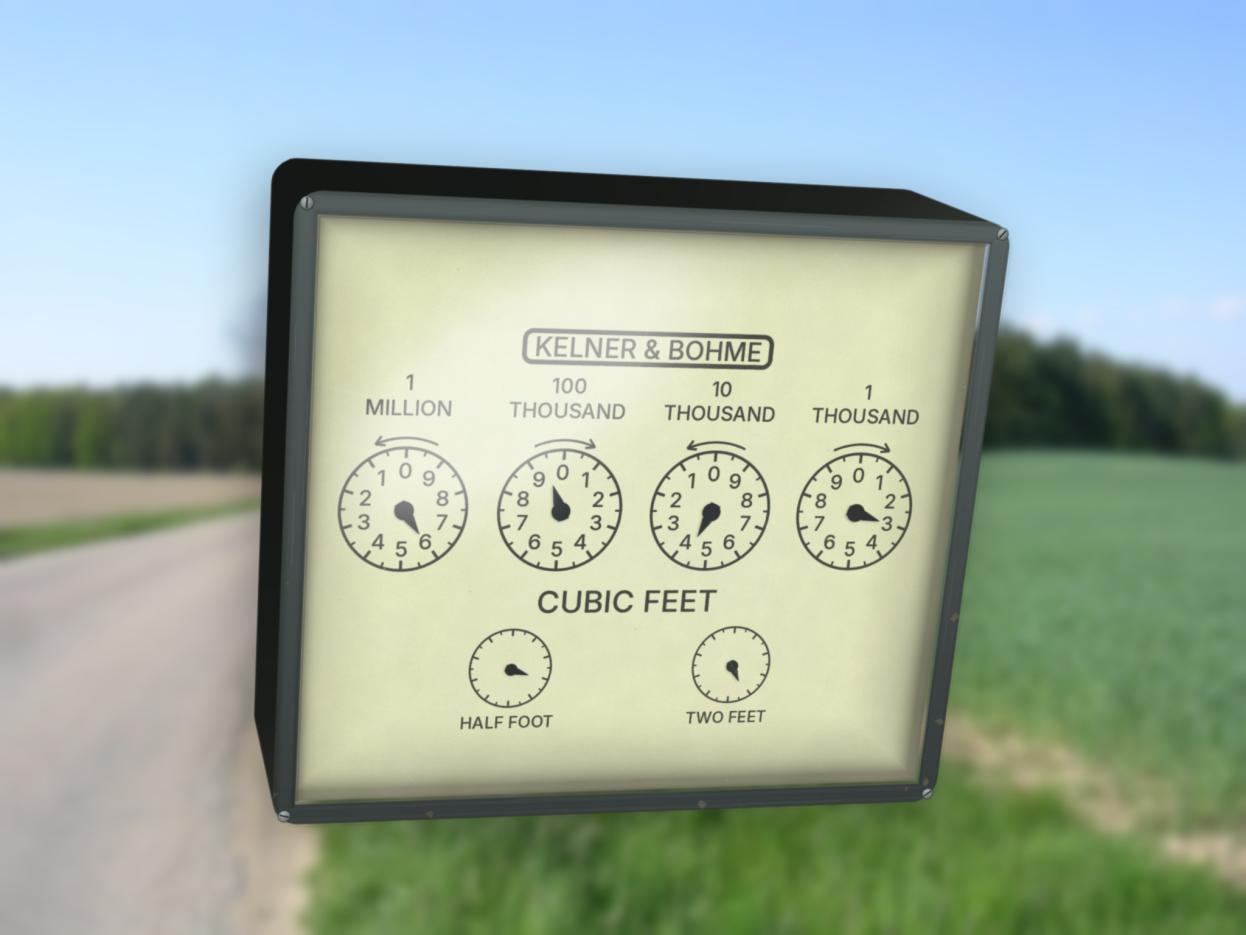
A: 594300 ft³
